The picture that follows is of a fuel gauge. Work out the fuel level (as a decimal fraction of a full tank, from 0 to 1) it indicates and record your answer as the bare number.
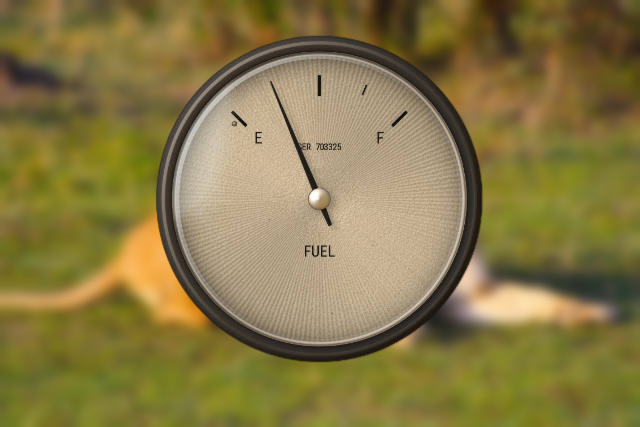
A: 0.25
